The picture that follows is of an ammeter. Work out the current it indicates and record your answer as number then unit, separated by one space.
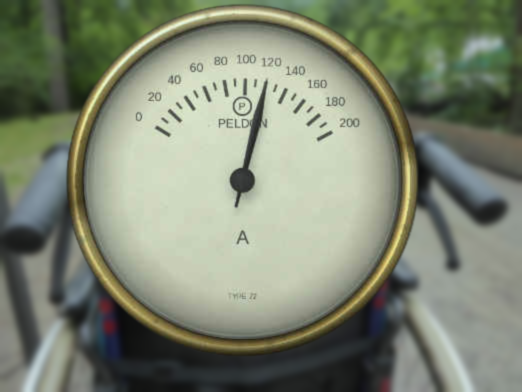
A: 120 A
